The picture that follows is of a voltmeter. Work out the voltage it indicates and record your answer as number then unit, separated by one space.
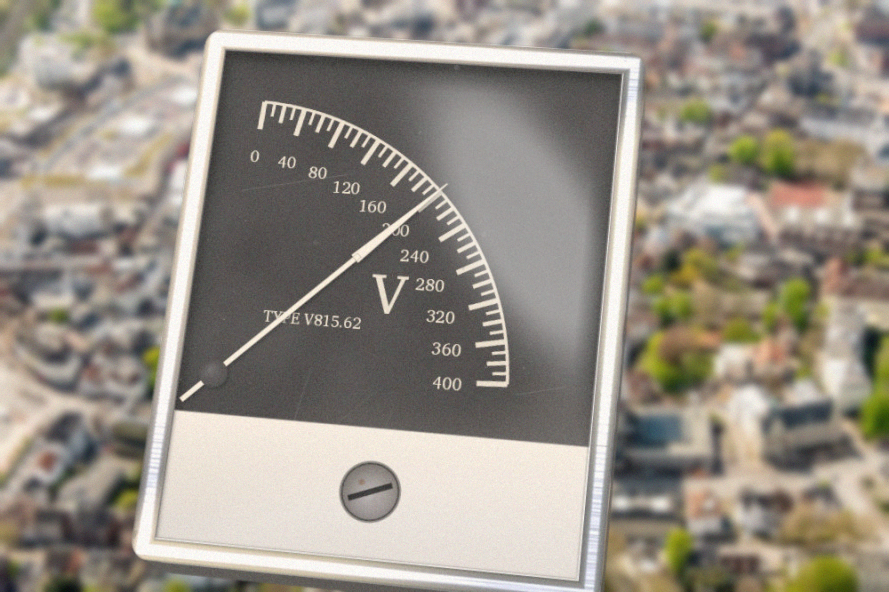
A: 200 V
